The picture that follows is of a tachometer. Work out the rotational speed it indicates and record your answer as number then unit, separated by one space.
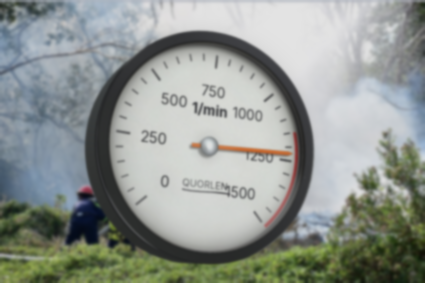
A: 1225 rpm
